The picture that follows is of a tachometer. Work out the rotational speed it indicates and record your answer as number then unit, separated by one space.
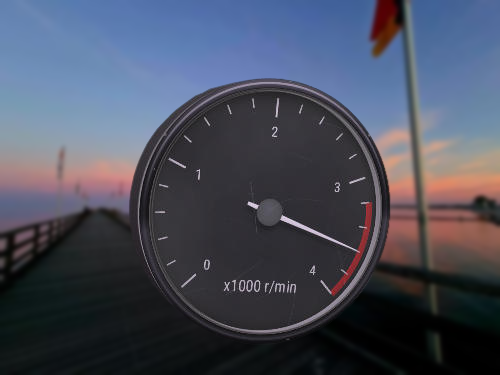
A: 3600 rpm
